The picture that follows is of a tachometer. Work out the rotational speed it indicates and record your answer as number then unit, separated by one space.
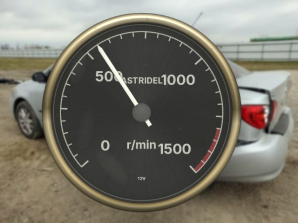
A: 550 rpm
